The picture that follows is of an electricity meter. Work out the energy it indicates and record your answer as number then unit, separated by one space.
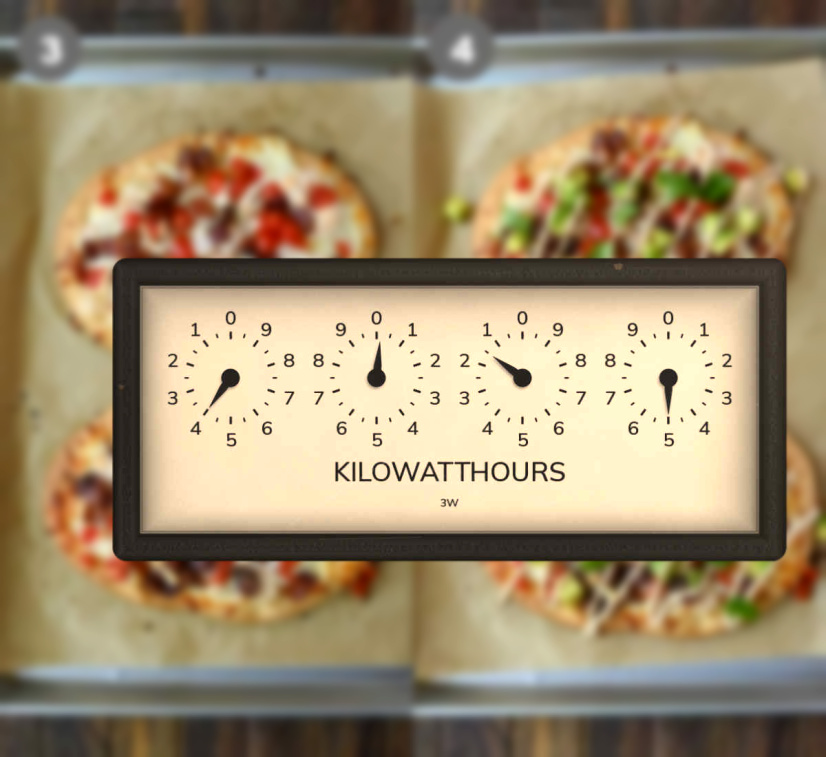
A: 4015 kWh
